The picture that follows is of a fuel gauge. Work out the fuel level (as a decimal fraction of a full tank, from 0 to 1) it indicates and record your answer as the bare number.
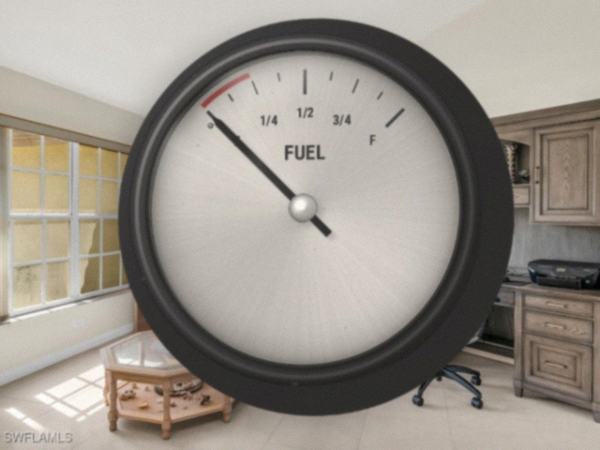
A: 0
